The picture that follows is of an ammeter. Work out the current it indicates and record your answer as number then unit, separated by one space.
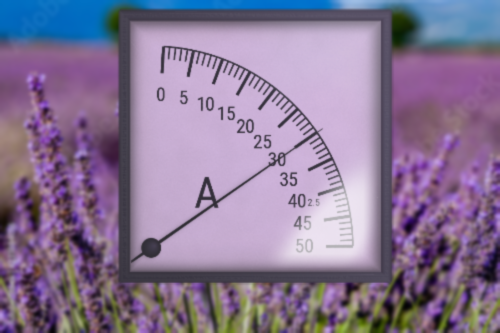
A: 30 A
